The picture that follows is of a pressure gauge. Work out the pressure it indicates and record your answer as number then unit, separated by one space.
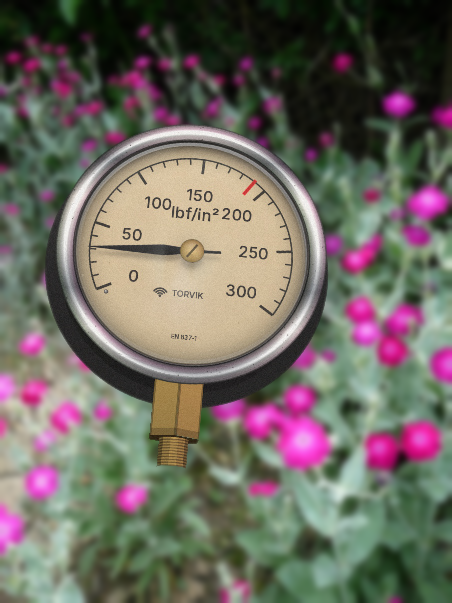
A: 30 psi
